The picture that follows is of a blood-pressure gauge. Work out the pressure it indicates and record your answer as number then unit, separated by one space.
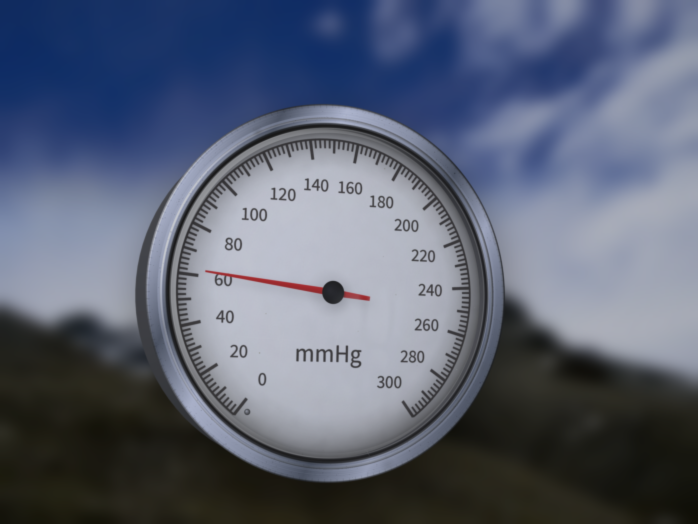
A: 62 mmHg
